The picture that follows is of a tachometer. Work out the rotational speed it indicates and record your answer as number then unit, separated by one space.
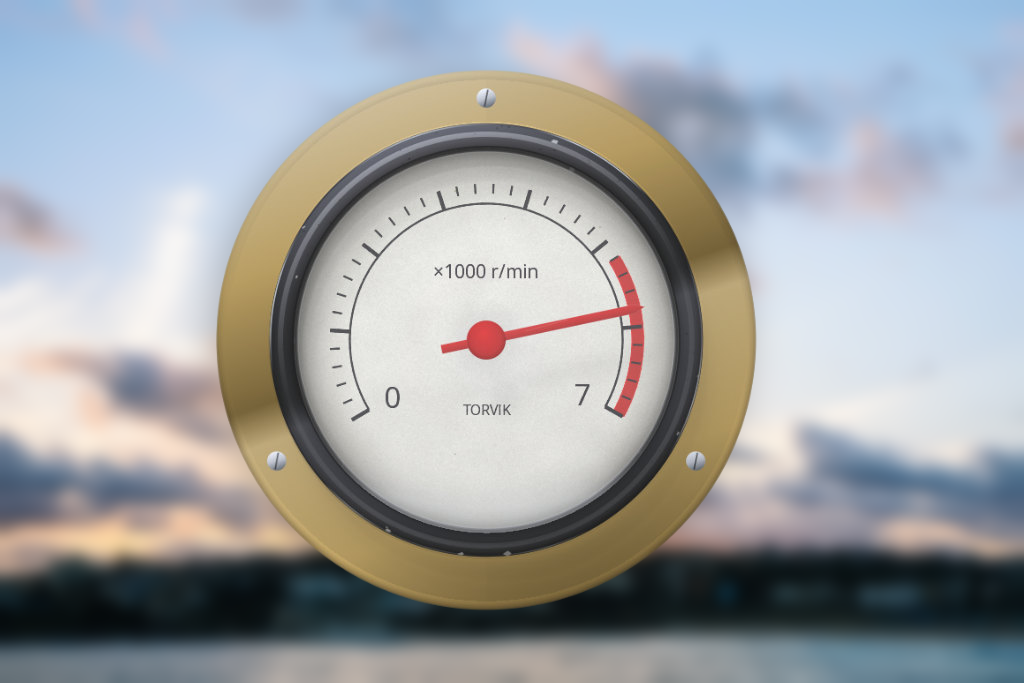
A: 5800 rpm
